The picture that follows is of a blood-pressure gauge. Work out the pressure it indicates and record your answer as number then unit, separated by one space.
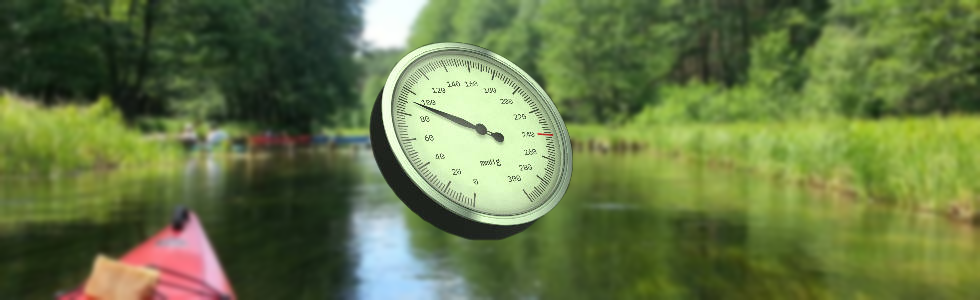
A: 90 mmHg
